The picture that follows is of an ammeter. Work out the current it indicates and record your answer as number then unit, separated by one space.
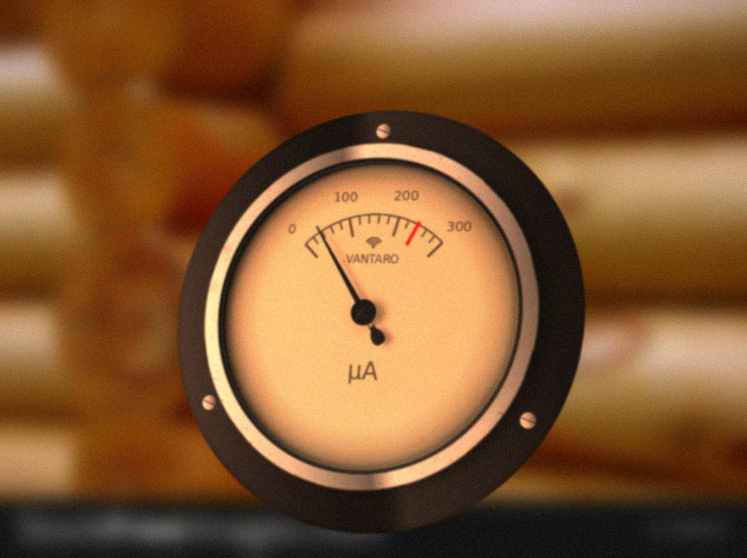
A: 40 µA
